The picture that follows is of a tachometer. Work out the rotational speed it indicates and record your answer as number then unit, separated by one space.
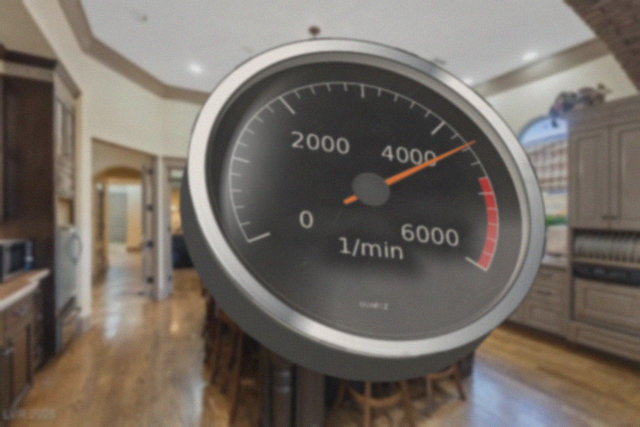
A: 4400 rpm
